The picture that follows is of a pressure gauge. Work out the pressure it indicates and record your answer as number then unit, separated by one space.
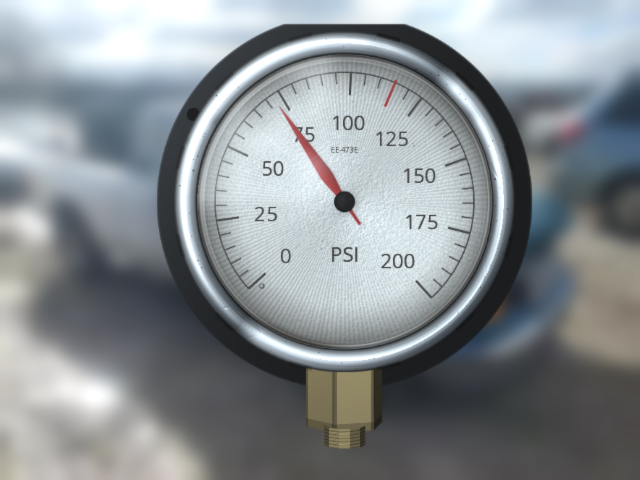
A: 72.5 psi
